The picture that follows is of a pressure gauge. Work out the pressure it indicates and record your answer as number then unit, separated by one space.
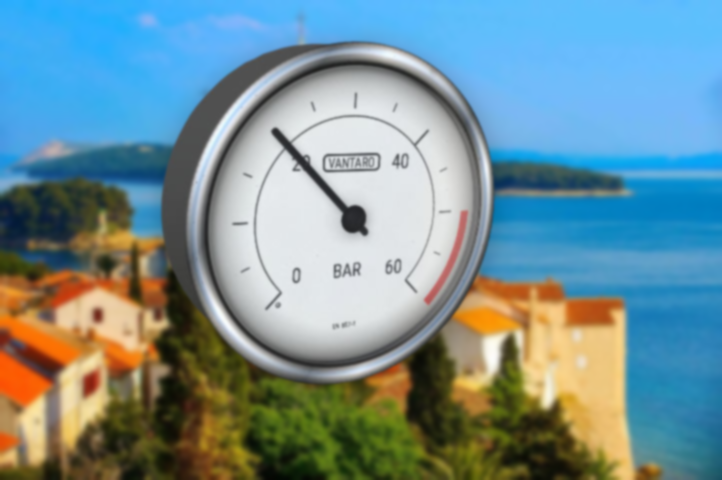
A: 20 bar
